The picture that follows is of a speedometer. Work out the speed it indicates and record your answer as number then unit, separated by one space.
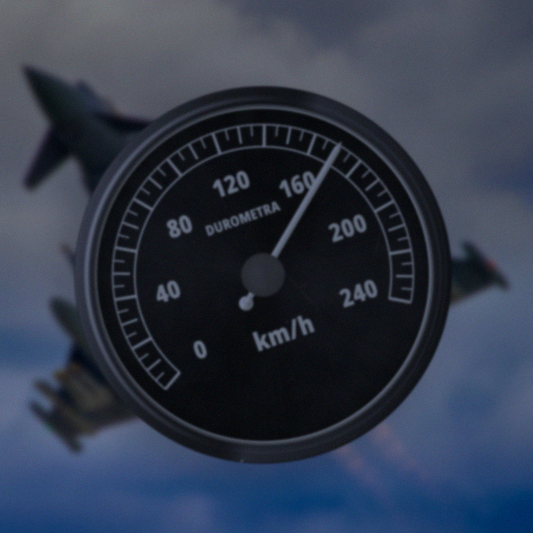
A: 170 km/h
